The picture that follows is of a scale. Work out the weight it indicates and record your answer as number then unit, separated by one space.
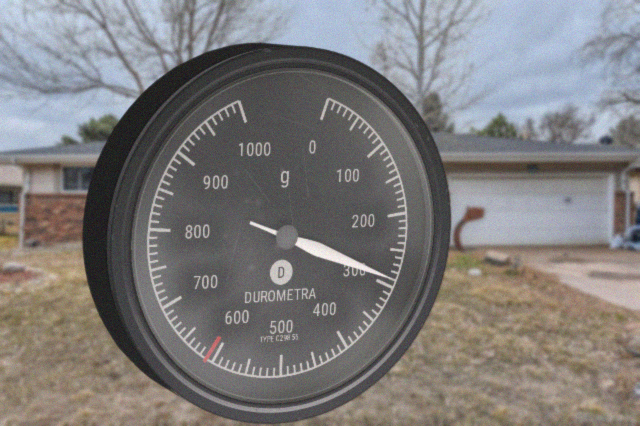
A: 290 g
